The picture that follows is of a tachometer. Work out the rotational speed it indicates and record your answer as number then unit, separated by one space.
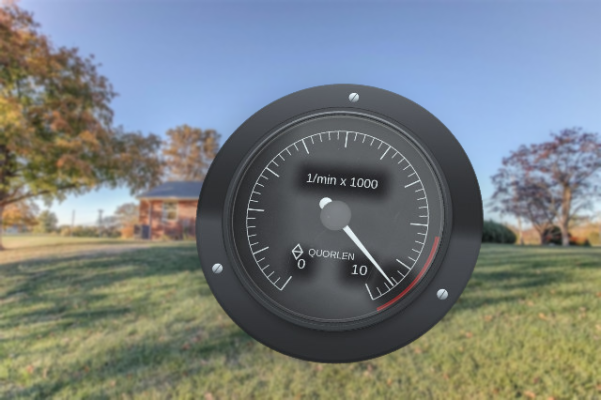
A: 9500 rpm
